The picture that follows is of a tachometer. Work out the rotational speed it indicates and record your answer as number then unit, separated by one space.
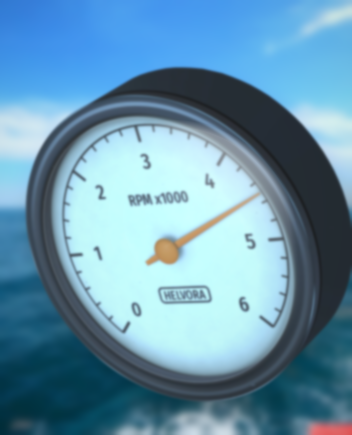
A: 4500 rpm
